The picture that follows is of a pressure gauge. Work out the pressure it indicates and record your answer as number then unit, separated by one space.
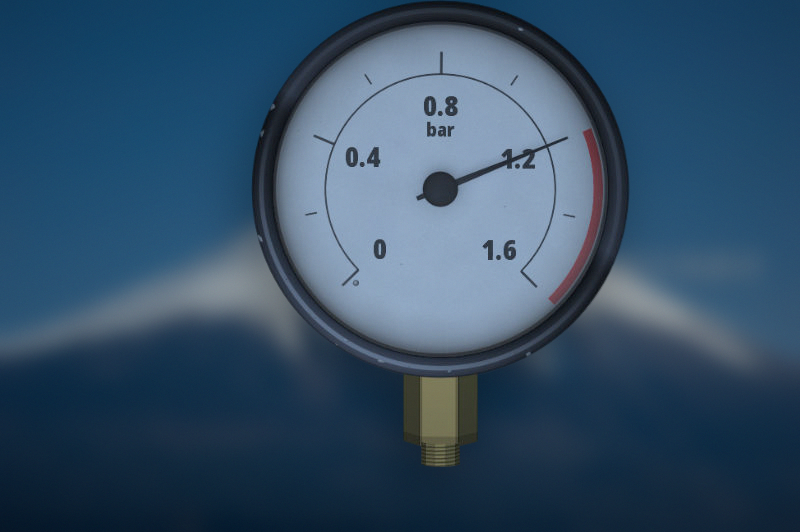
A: 1.2 bar
